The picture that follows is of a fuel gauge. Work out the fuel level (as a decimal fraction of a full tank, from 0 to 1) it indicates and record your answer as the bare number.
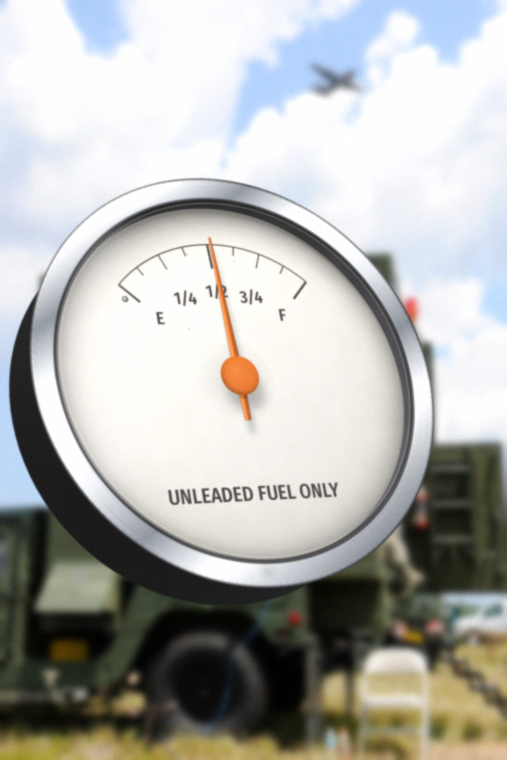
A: 0.5
